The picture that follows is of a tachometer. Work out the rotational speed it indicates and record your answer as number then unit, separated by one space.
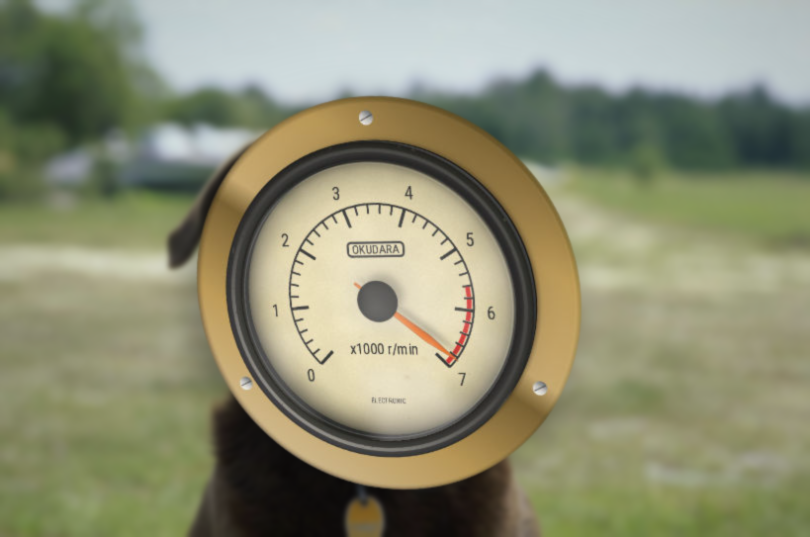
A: 6800 rpm
